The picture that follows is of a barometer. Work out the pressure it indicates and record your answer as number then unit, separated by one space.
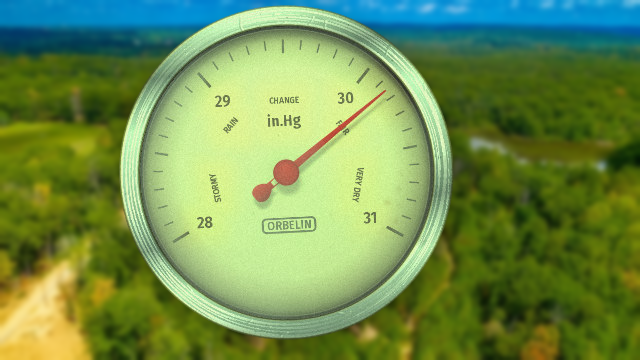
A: 30.15 inHg
